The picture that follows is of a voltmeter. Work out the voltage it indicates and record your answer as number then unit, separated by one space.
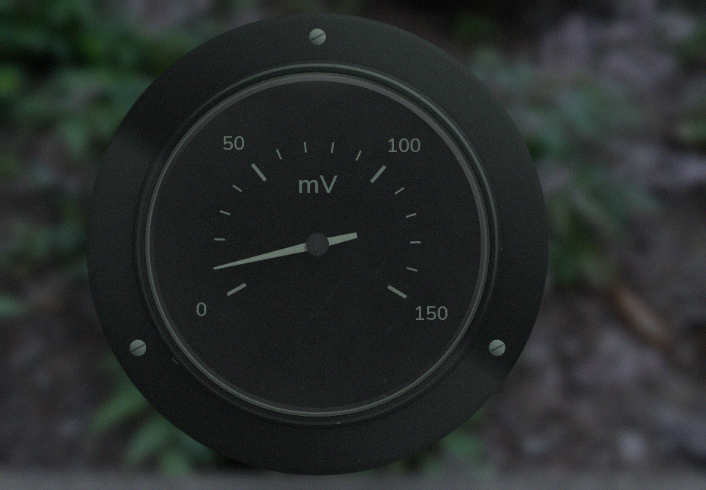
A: 10 mV
